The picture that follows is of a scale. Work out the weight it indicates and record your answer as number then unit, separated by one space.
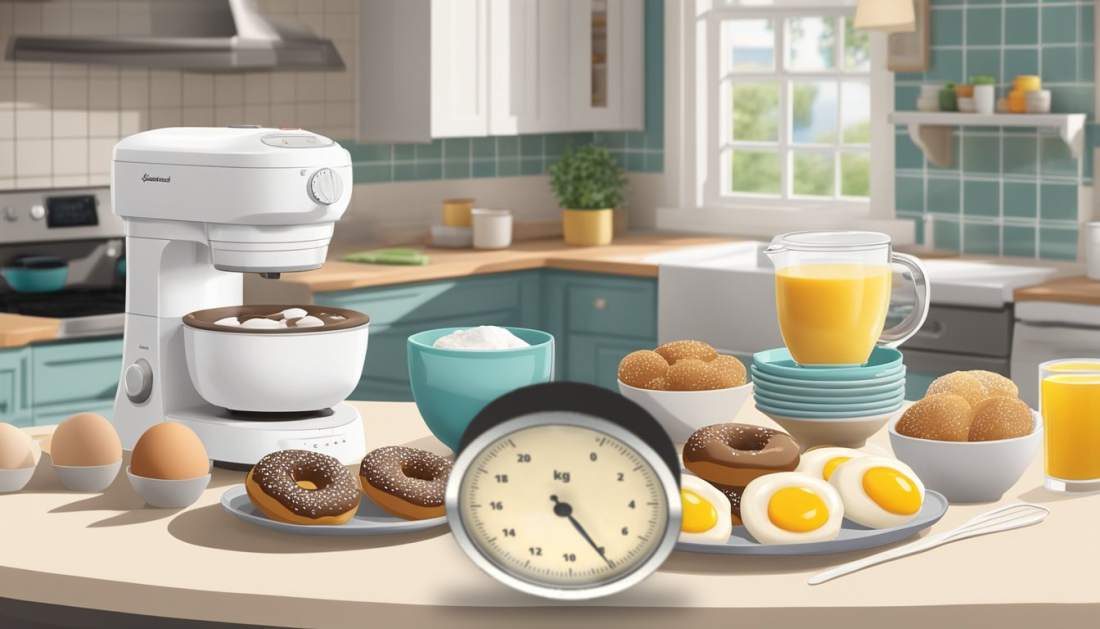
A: 8 kg
